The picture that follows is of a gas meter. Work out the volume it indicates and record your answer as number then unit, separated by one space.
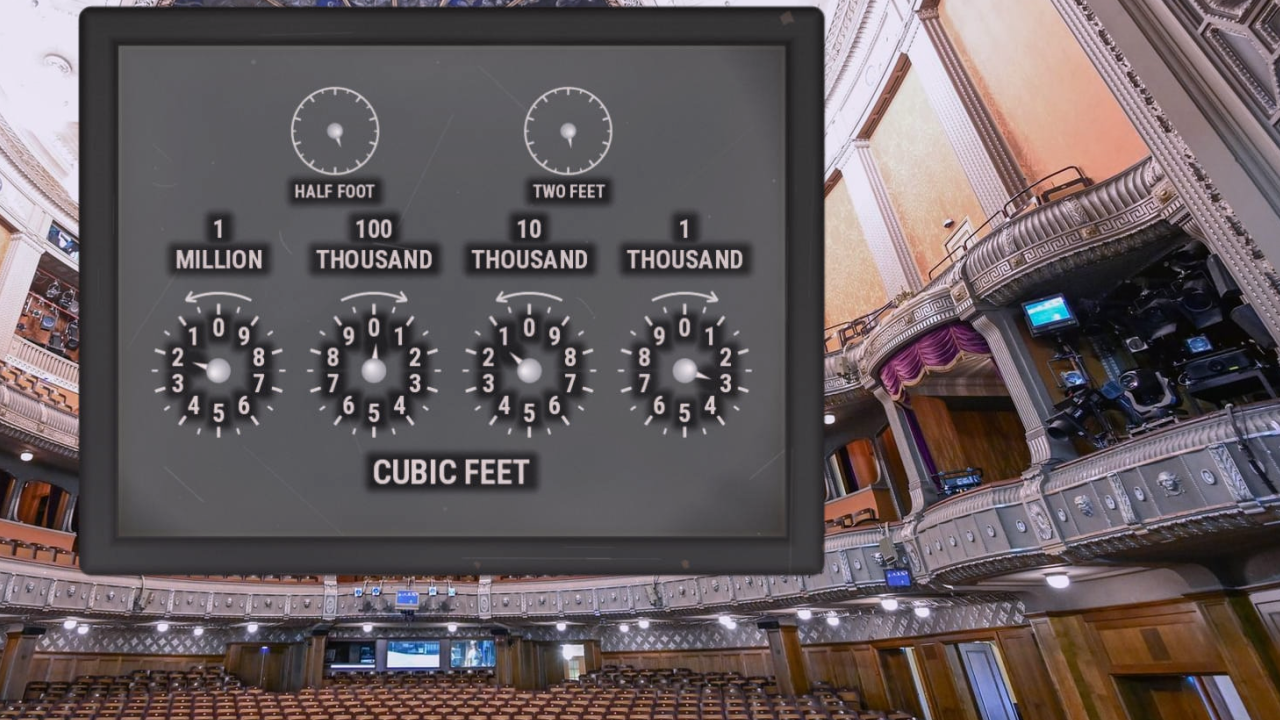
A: 201300 ft³
